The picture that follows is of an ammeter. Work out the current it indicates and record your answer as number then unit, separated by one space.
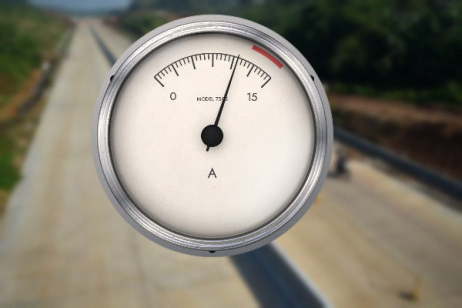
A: 10.5 A
